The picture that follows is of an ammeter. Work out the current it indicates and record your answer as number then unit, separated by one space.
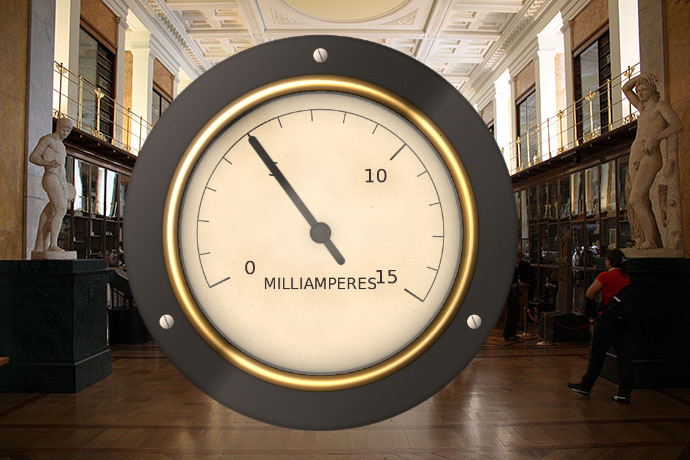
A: 5 mA
